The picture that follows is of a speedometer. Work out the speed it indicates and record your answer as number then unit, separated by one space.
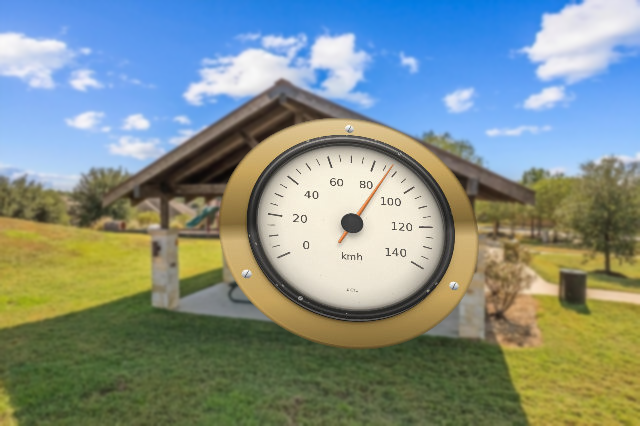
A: 87.5 km/h
